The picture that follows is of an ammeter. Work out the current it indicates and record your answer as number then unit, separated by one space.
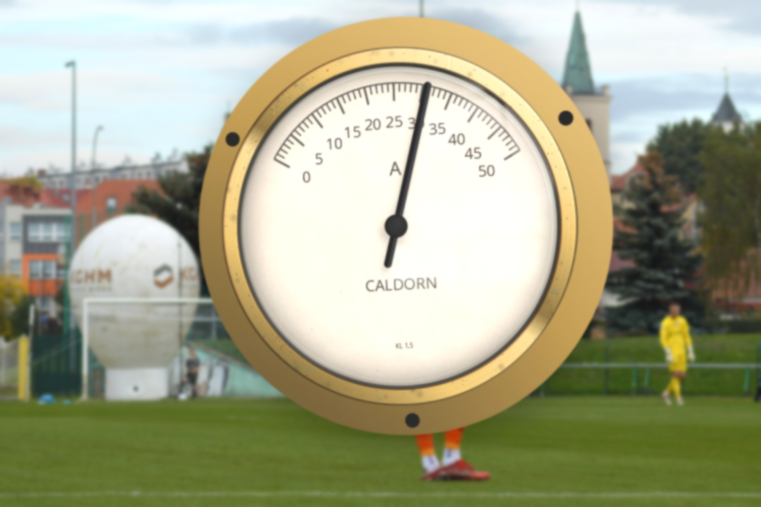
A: 31 A
